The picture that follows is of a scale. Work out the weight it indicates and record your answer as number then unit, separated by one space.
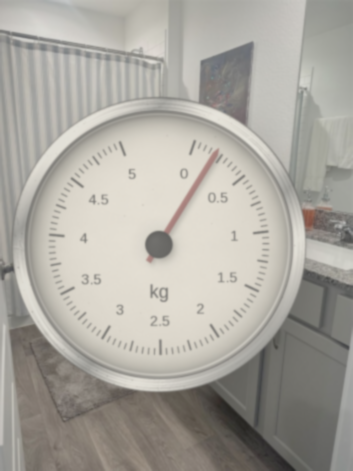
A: 0.2 kg
